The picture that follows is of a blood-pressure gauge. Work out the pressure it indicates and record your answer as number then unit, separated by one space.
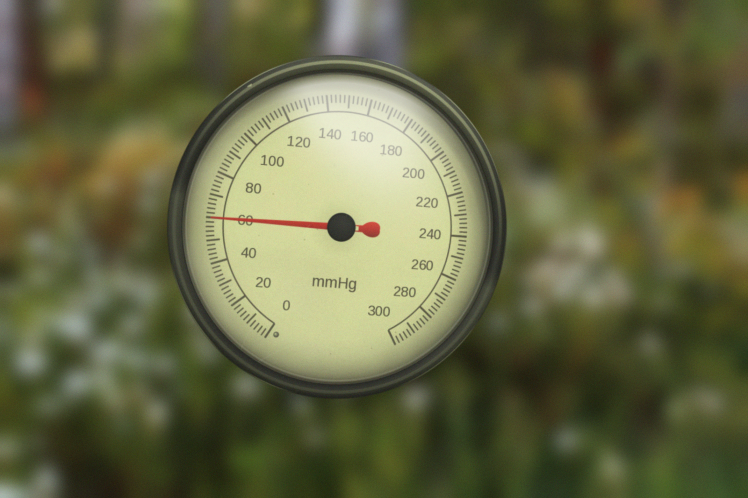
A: 60 mmHg
